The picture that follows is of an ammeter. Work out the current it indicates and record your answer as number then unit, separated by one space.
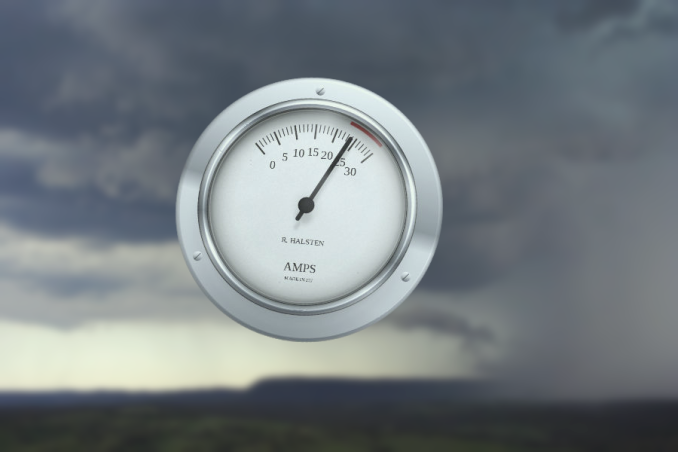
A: 24 A
